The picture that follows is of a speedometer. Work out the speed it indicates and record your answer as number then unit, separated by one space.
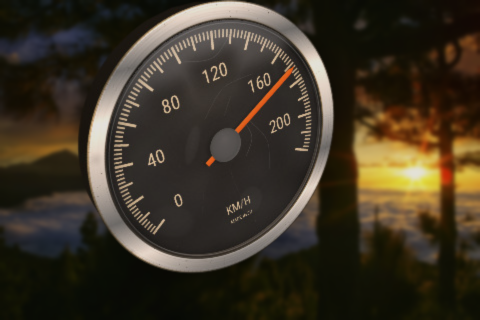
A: 170 km/h
